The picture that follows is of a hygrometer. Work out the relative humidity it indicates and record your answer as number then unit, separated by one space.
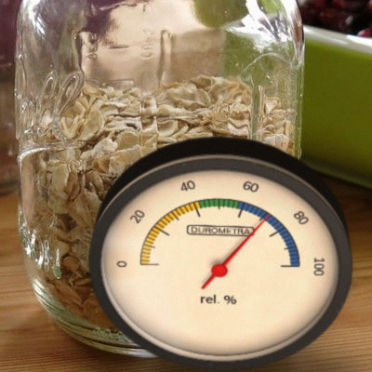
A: 70 %
